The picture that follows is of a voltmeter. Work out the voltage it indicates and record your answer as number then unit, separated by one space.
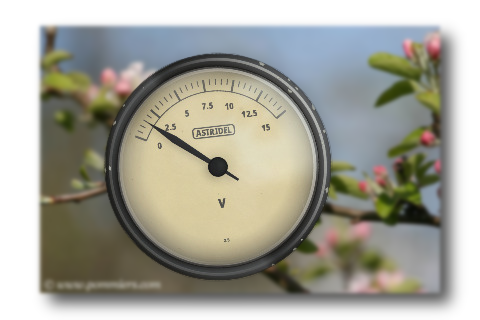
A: 1.5 V
